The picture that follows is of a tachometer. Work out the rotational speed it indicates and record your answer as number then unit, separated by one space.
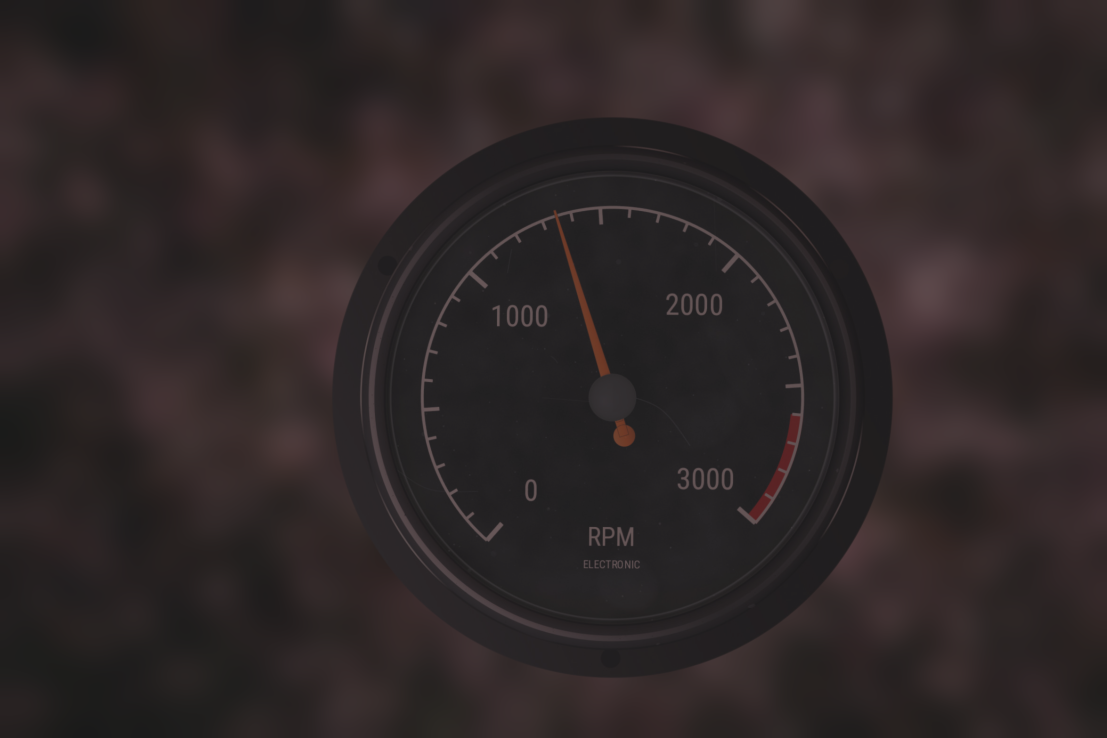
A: 1350 rpm
